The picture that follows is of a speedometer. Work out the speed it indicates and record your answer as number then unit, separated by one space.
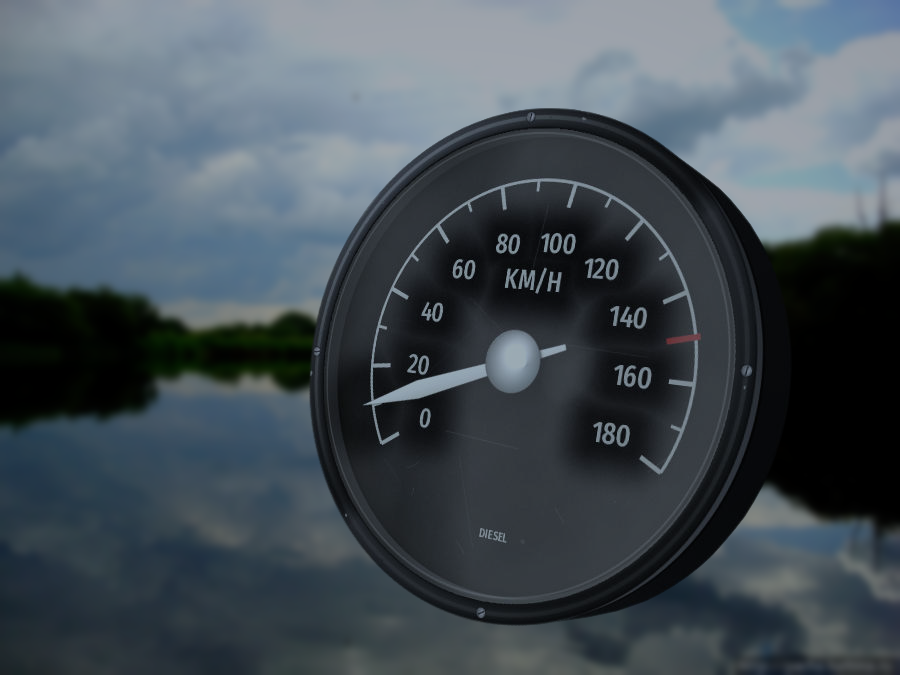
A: 10 km/h
